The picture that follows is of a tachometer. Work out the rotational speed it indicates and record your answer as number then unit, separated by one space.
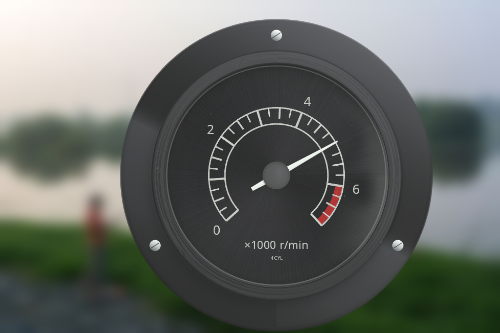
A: 5000 rpm
